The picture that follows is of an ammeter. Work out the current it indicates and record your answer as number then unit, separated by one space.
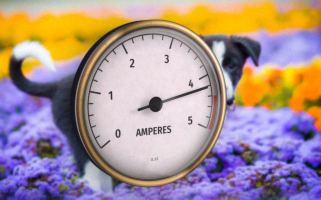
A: 4.2 A
